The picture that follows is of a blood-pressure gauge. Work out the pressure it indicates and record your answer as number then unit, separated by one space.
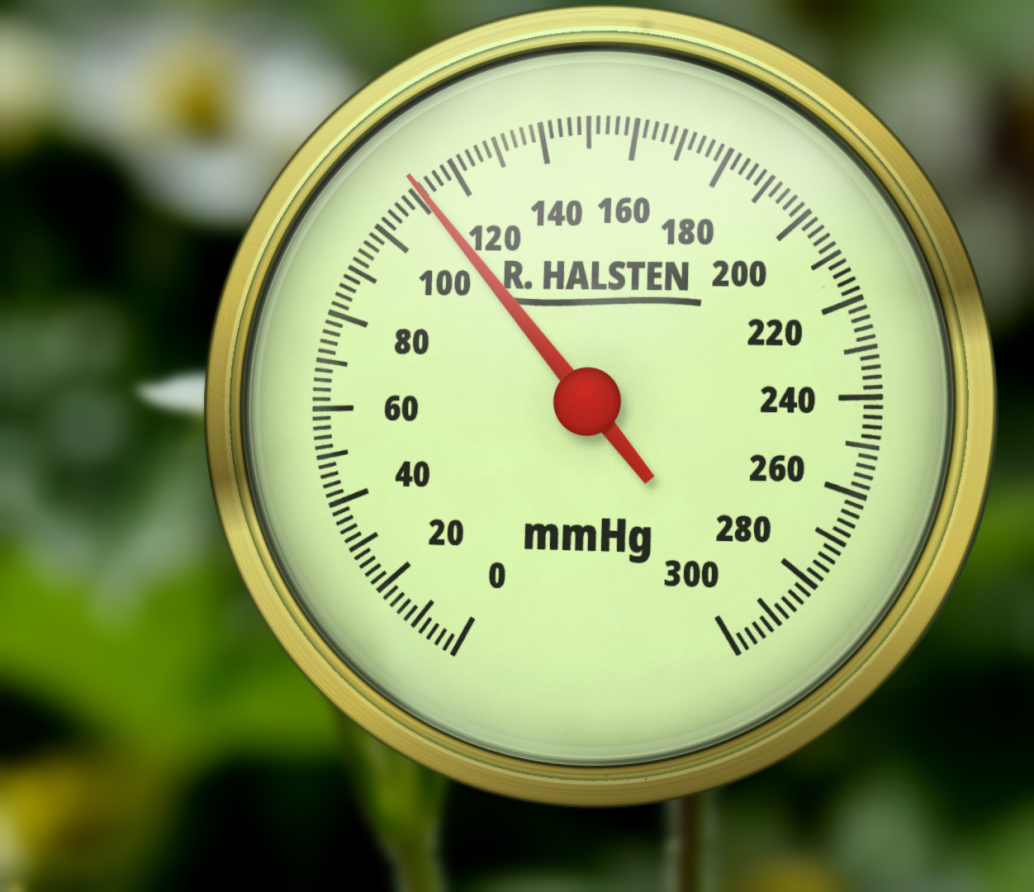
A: 112 mmHg
